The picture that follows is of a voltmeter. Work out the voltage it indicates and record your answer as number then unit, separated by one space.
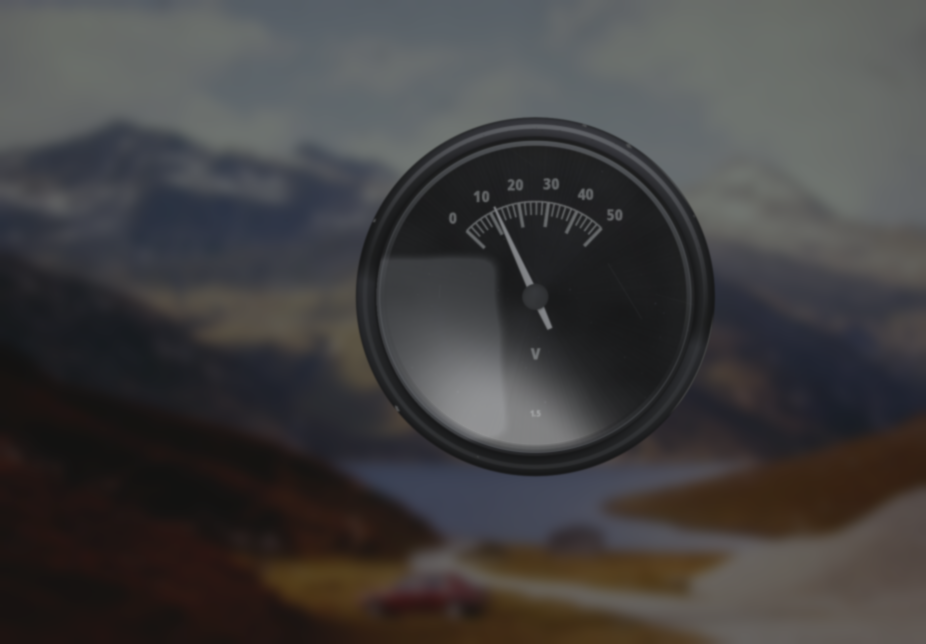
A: 12 V
